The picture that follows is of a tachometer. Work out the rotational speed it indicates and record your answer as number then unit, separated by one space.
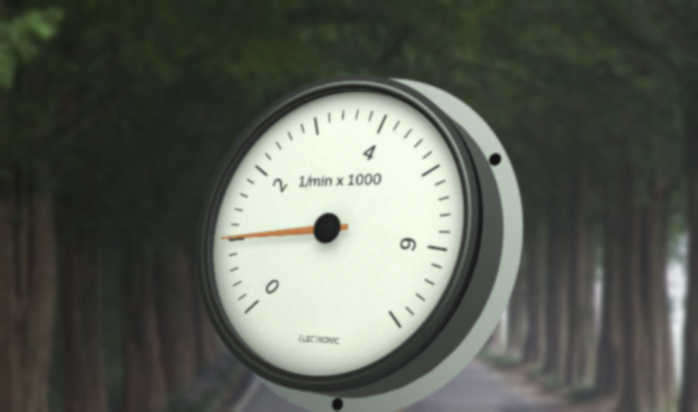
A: 1000 rpm
